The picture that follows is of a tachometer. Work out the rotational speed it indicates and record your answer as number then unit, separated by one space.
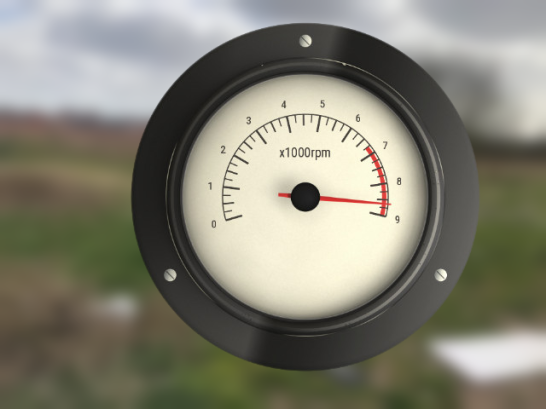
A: 8625 rpm
